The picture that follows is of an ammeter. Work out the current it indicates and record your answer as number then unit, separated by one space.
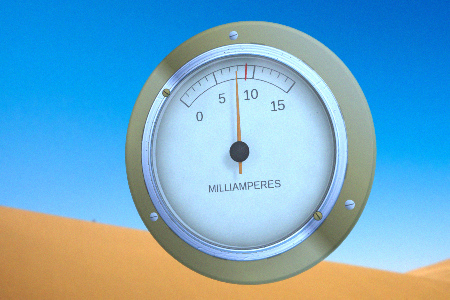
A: 8 mA
